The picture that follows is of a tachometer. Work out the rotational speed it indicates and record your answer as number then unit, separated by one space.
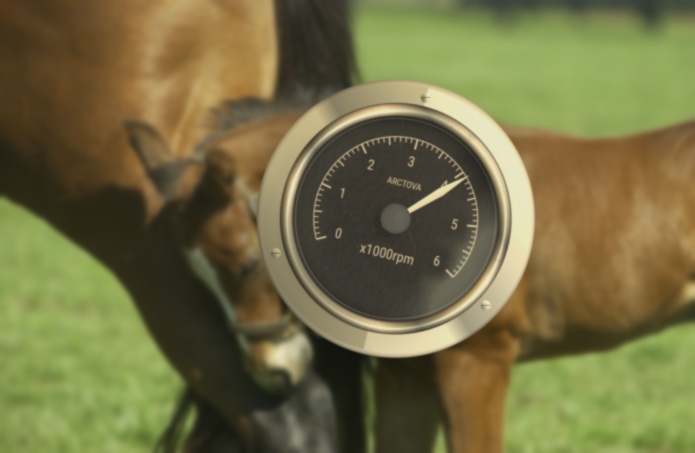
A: 4100 rpm
